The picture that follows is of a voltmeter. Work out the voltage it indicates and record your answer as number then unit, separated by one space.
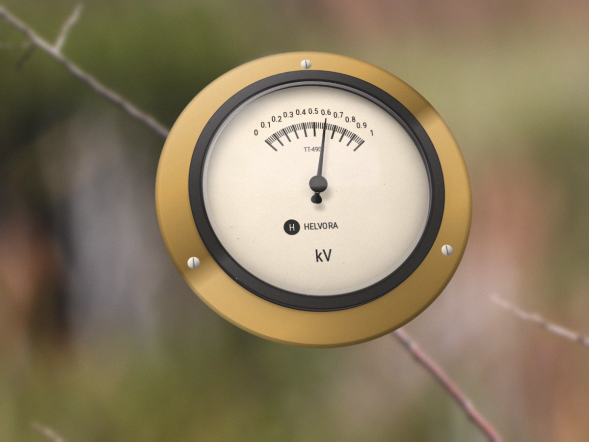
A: 0.6 kV
